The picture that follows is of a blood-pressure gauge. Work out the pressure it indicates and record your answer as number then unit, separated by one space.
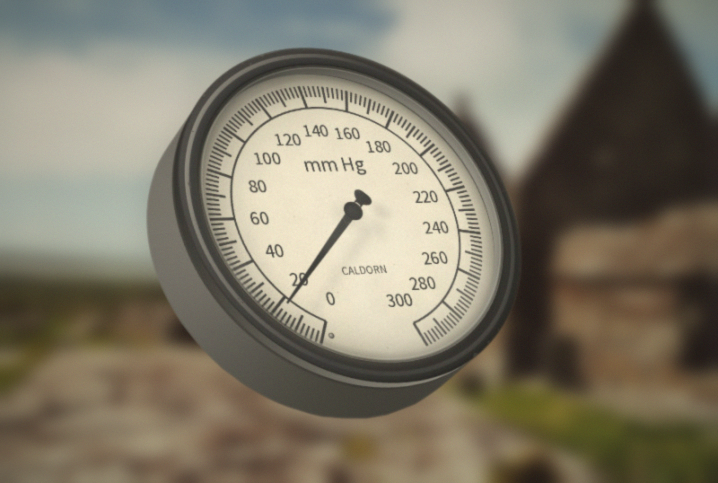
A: 18 mmHg
